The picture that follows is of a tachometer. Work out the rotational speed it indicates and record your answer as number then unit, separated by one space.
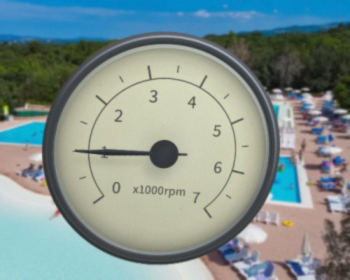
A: 1000 rpm
